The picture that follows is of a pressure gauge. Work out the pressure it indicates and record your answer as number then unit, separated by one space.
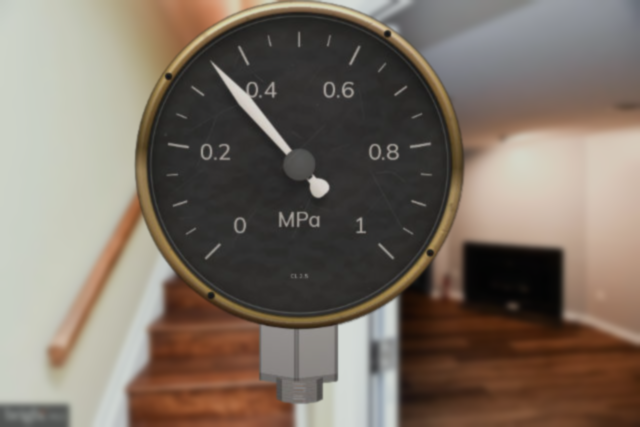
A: 0.35 MPa
